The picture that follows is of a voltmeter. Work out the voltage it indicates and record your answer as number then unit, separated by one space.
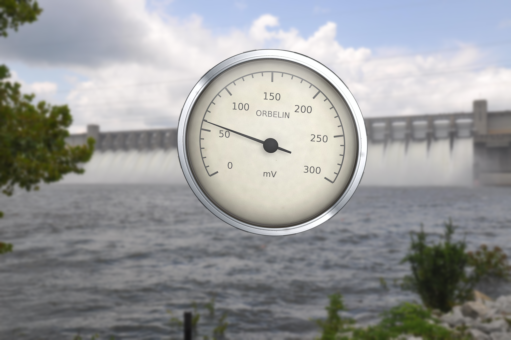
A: 60 mV
